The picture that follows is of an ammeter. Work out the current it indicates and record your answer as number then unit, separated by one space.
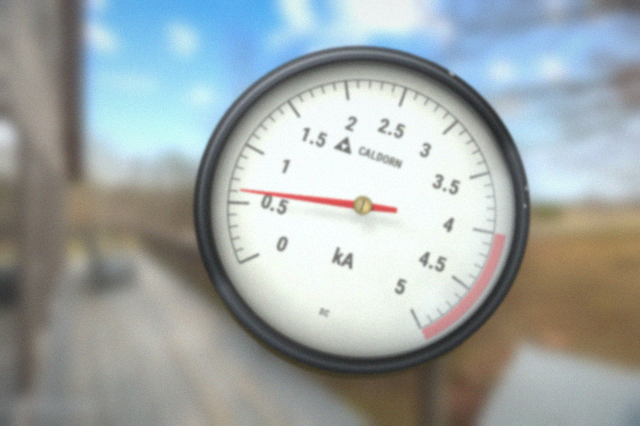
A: 0.6 kA
